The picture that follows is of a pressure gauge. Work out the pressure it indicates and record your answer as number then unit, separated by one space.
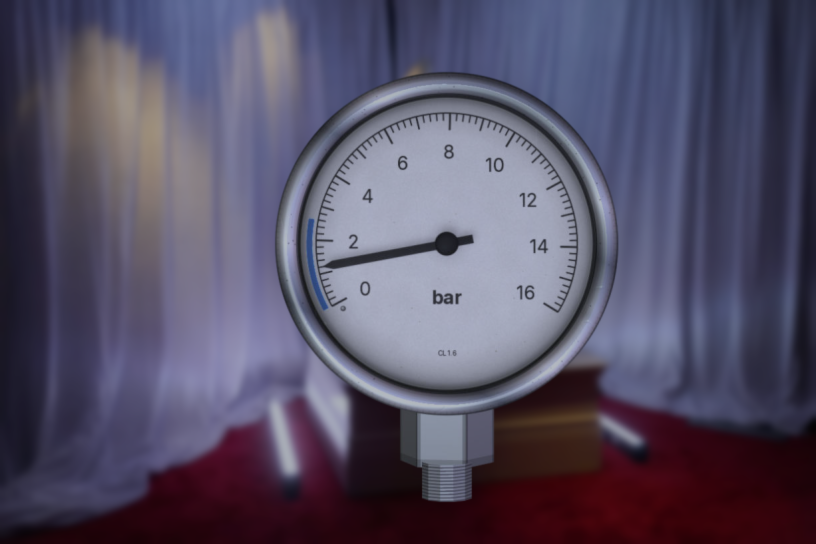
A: 1.2 bar
